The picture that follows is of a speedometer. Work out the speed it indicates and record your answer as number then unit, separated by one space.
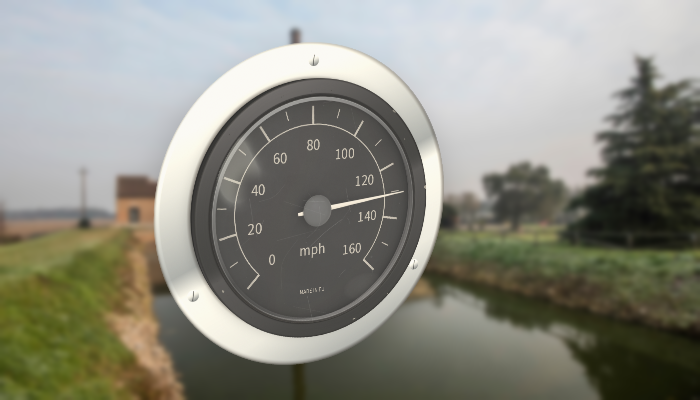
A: 130 mph
